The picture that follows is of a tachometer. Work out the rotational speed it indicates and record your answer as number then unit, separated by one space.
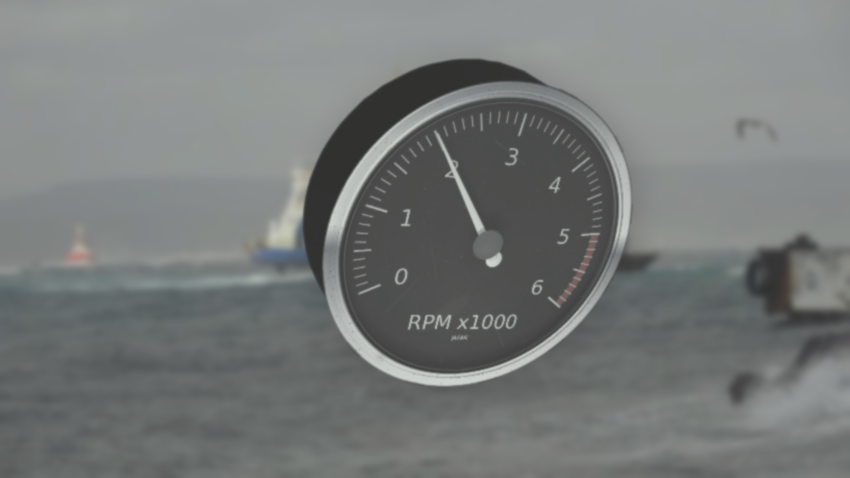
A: 2000 rpm
